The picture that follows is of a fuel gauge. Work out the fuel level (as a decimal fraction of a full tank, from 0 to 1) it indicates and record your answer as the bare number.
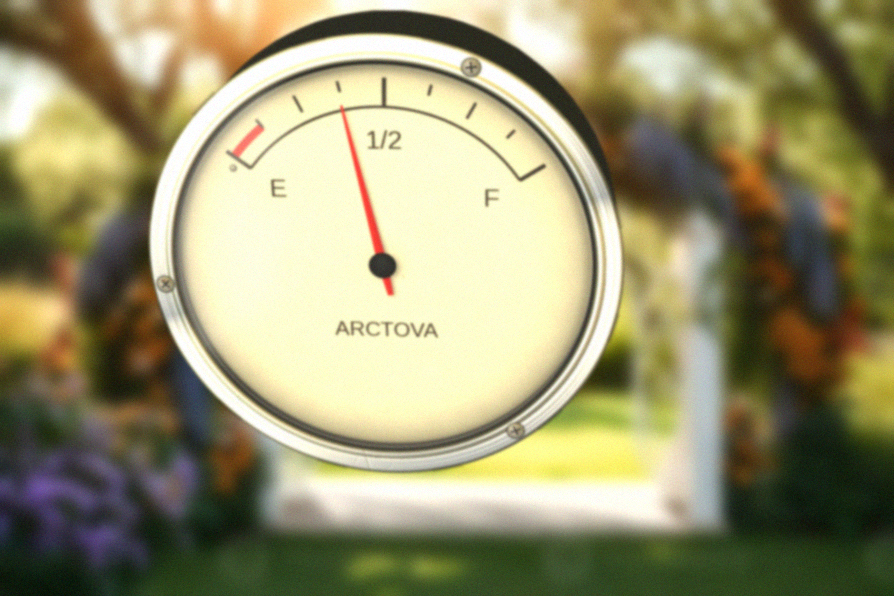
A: 0.375
